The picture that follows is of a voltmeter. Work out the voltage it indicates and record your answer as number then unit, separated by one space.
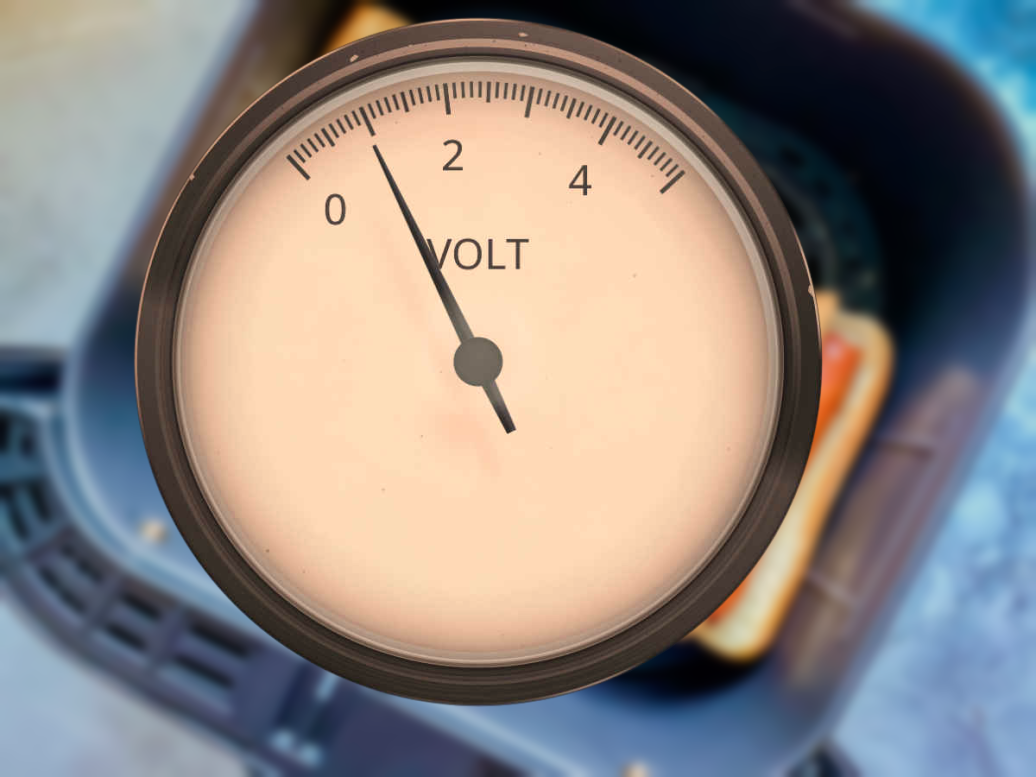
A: 0.95 V
